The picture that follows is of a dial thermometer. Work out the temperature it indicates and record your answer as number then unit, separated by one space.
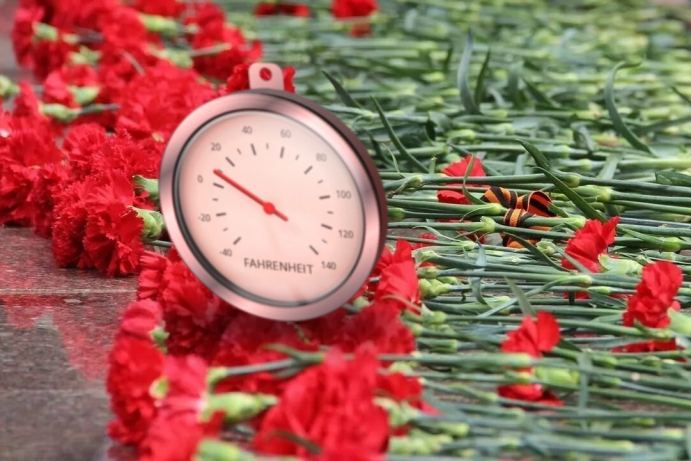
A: 10 °F
